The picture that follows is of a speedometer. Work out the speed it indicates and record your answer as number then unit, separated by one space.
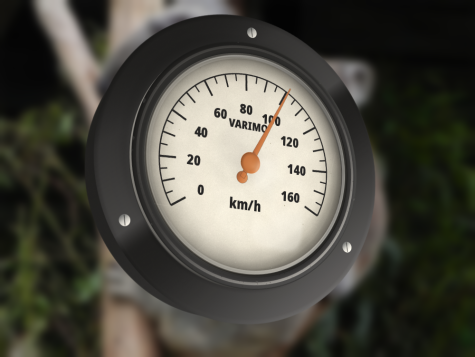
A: 100 km/h
